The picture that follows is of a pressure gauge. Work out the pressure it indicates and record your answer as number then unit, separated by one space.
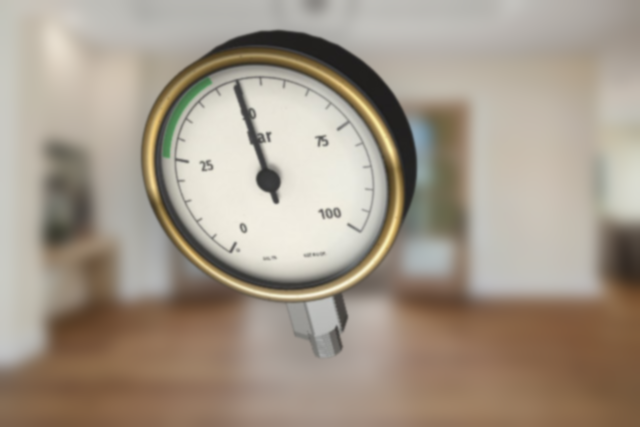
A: 50 bar
